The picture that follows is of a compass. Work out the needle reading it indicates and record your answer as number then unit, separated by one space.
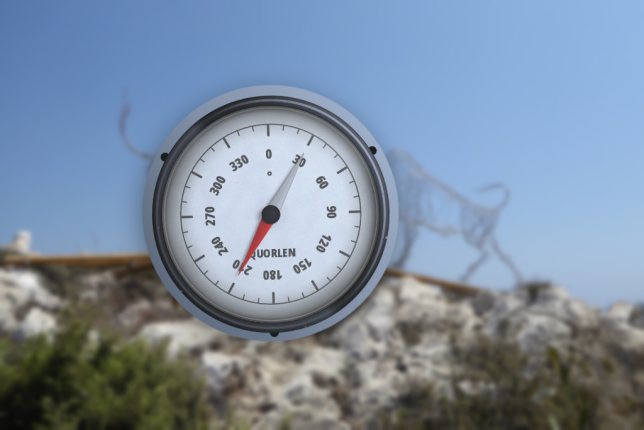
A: 210 °
